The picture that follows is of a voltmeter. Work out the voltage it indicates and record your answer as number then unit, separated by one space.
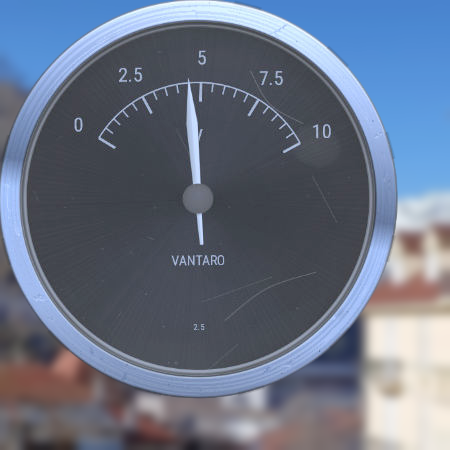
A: 4.5 V
